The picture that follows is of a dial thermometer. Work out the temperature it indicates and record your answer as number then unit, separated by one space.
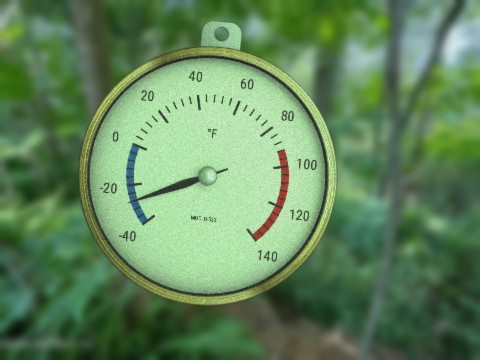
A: -28 °F
